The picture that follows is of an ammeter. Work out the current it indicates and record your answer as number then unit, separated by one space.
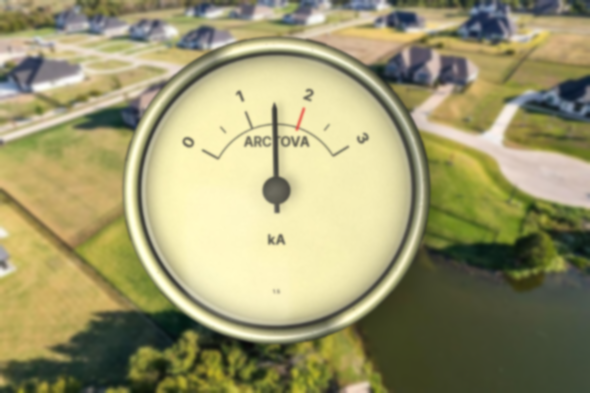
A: 1.5 kA
